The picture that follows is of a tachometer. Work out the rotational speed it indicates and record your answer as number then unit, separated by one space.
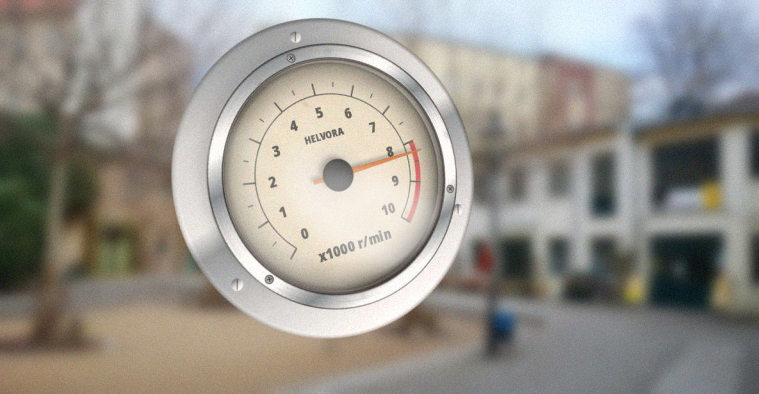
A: 8250 rpm
